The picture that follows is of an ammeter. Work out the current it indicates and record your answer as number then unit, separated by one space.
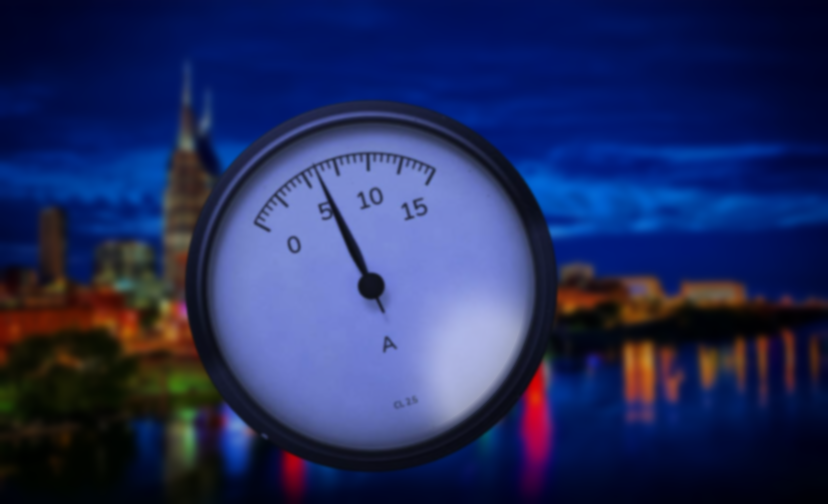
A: 6 A
